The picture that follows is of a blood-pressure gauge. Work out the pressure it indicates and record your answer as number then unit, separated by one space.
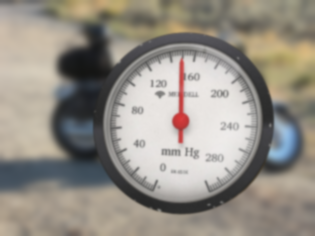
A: 150 mmHg
